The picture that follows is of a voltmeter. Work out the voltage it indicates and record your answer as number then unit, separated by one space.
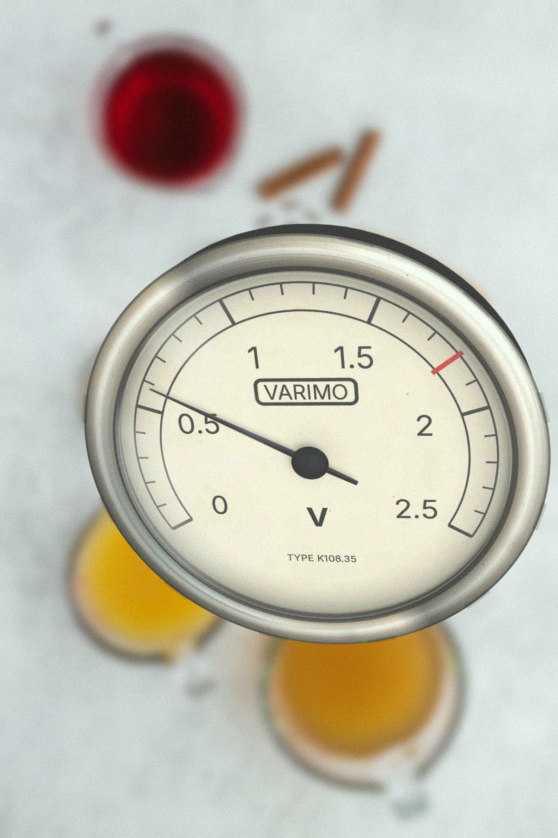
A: 0.6 V
